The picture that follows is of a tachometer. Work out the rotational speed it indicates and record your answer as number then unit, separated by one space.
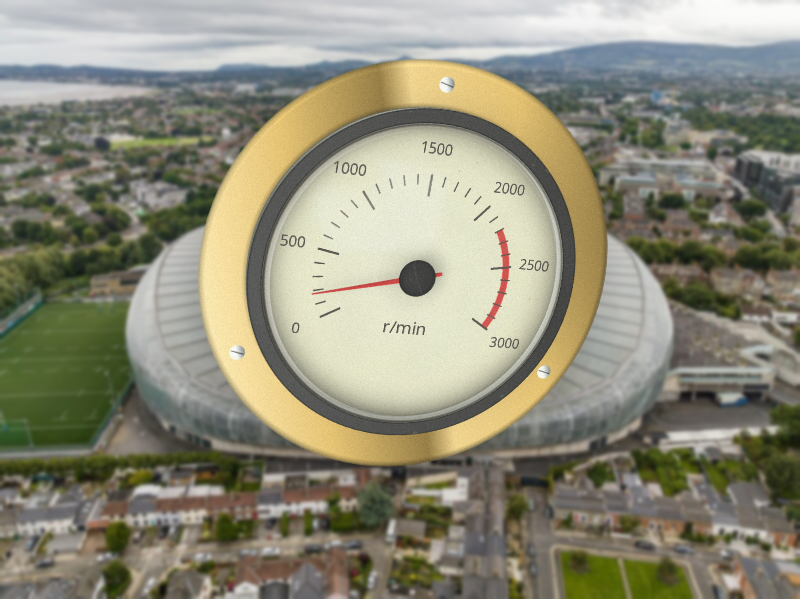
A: 200 rpm
